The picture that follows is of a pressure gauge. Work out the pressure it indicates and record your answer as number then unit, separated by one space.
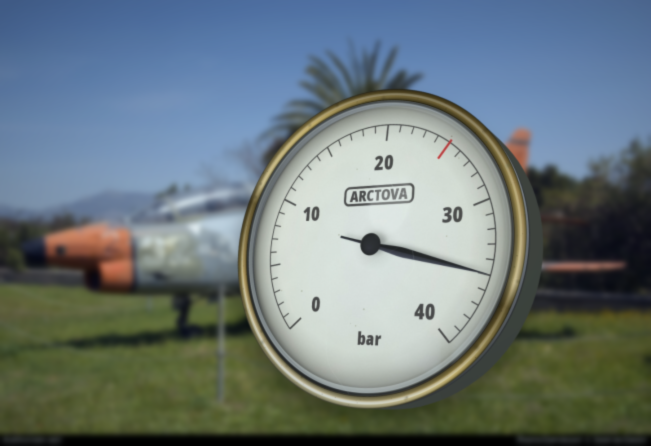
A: 35 bar
